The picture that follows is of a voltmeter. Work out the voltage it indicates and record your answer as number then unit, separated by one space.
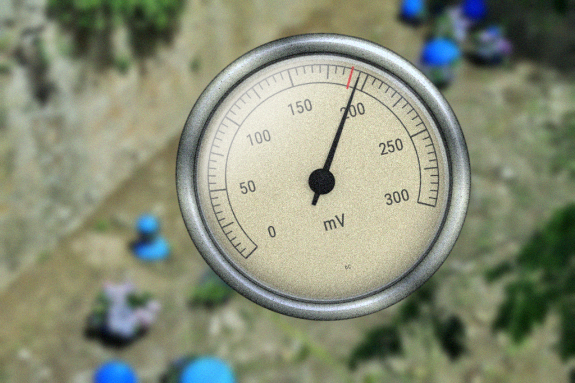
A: 195 mV
